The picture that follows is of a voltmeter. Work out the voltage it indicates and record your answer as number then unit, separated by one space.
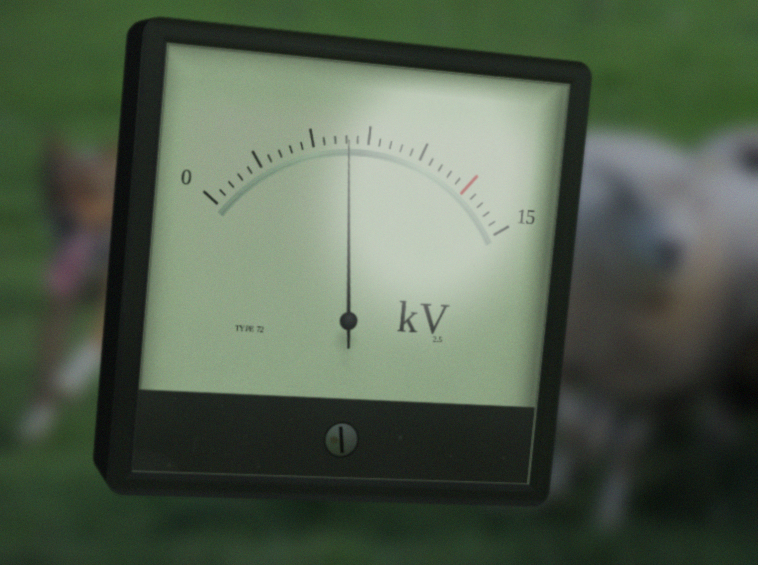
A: 6.5 kV
